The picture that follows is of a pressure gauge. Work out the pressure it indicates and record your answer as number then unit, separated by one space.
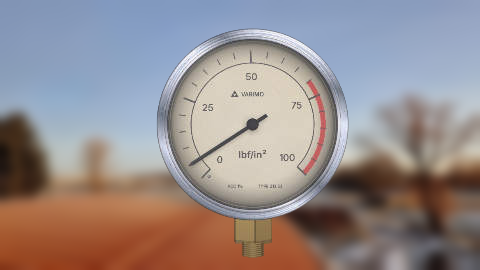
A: 5 psi
